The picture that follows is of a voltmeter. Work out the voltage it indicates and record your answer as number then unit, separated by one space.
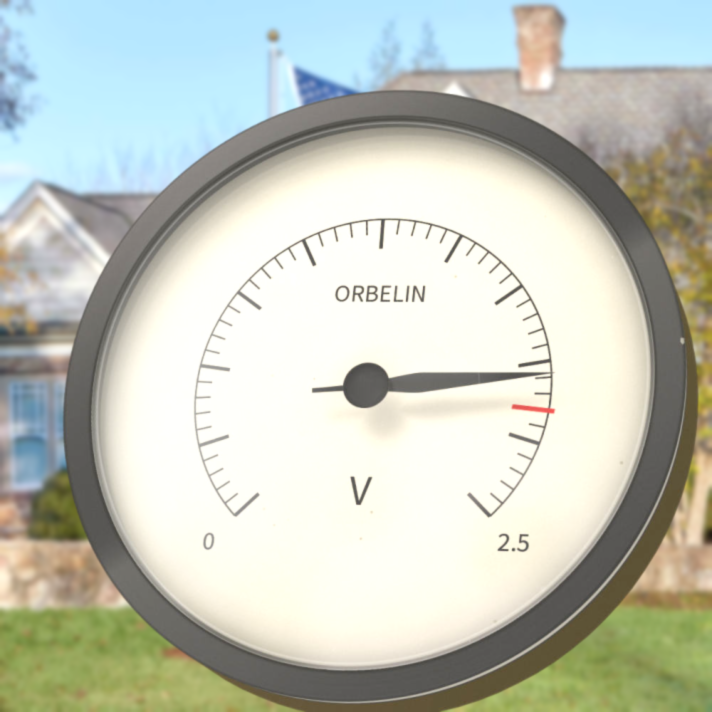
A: 2.05 V
